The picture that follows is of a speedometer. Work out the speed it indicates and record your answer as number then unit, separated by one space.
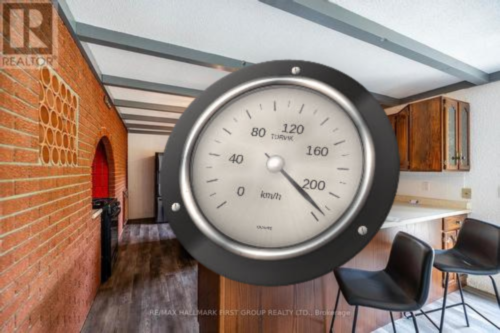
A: 215 km/h
